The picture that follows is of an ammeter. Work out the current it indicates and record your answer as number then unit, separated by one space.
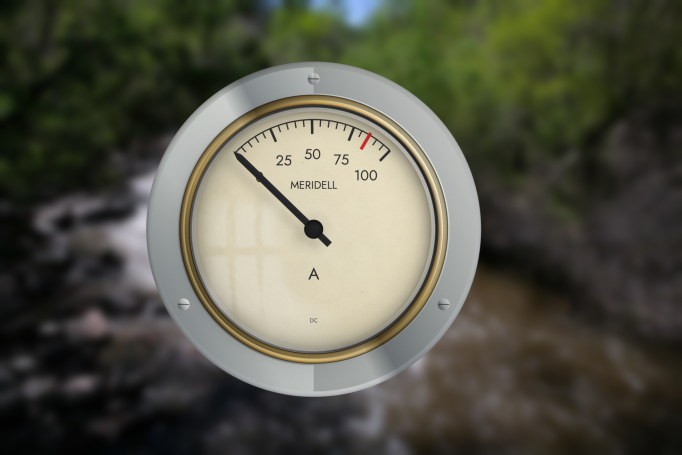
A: 0 A
